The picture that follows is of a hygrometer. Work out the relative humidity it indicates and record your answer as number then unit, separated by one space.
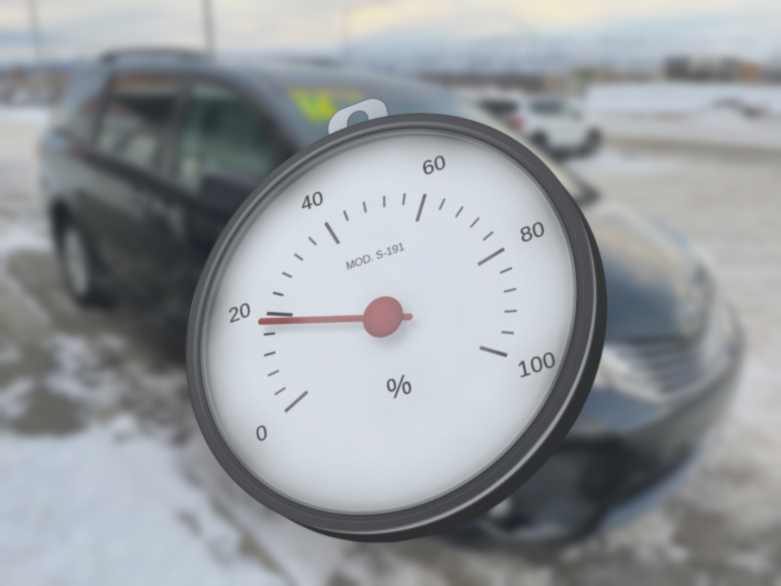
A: 18 %
